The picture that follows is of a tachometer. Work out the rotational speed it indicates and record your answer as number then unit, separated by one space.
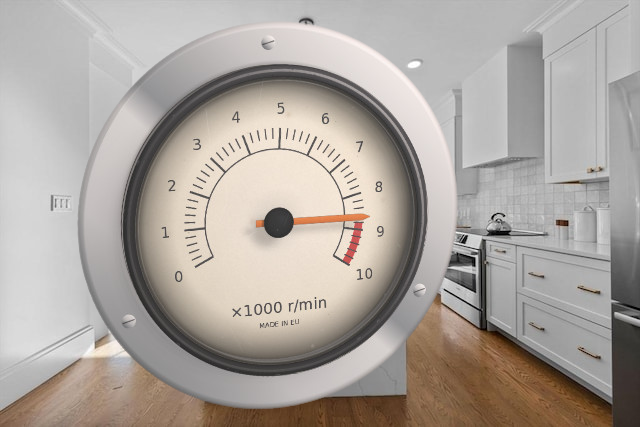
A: 8600 rpm
